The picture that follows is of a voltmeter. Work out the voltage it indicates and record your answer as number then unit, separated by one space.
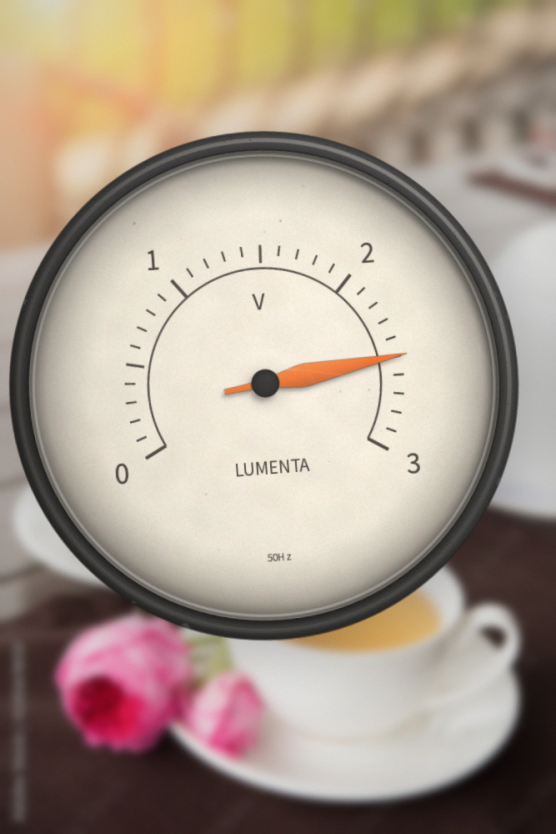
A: 2.5 V
